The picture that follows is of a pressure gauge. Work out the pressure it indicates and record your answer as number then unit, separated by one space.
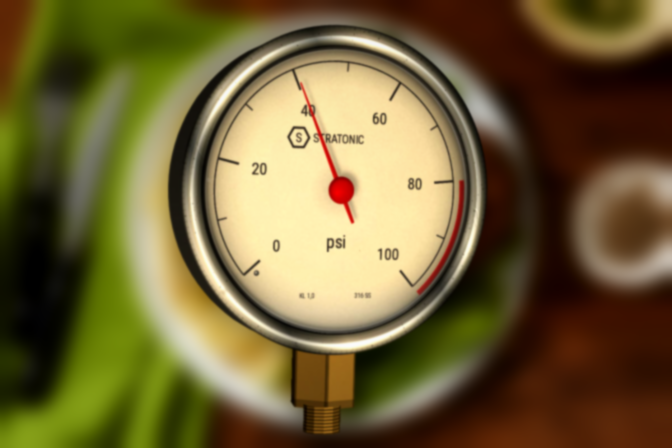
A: 40 psi
